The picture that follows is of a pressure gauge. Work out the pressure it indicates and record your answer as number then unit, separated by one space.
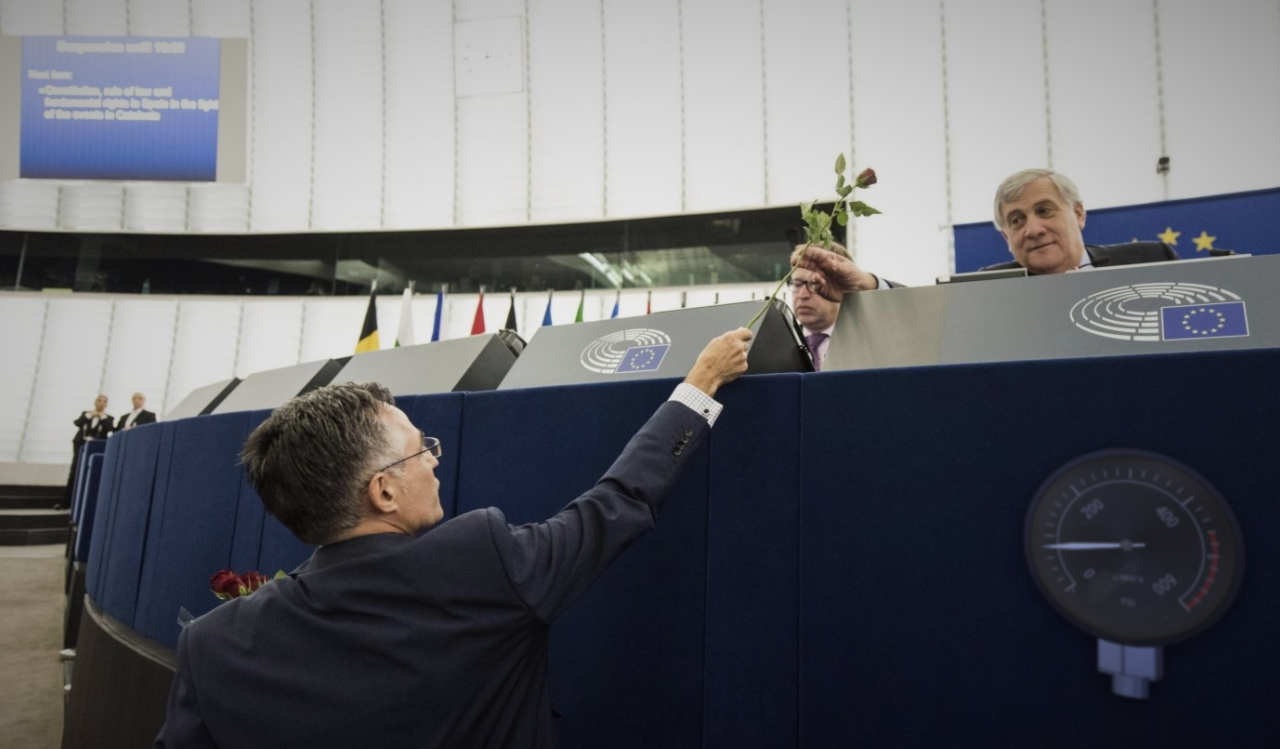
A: 80 psi
